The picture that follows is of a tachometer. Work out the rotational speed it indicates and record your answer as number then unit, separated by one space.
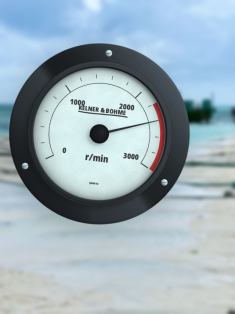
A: 2400 rpm
